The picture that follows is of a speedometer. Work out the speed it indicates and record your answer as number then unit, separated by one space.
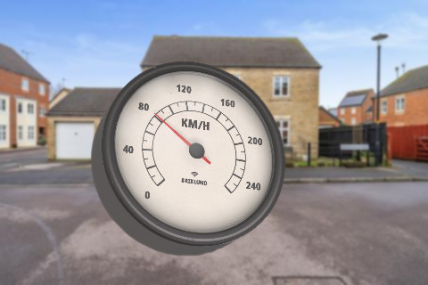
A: 80 km/h
